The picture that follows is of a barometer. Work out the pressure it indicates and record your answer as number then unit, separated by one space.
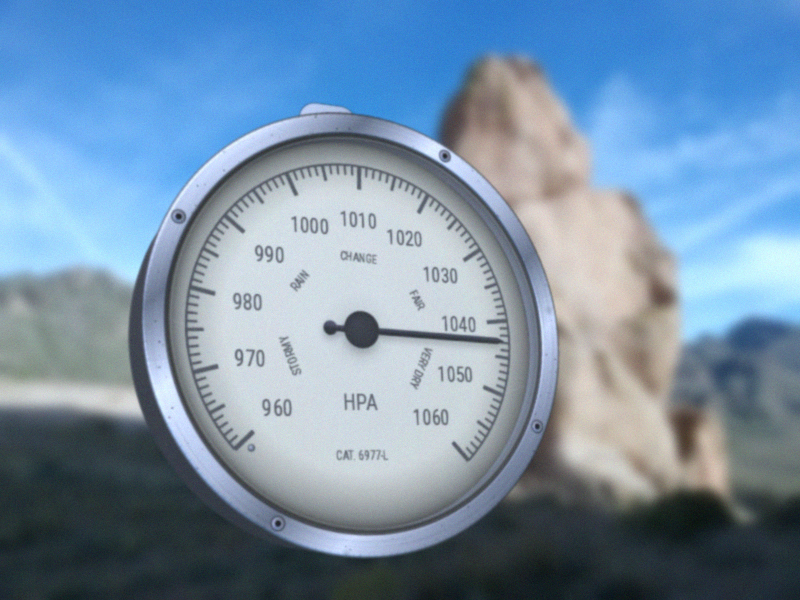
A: 1043 hPa
